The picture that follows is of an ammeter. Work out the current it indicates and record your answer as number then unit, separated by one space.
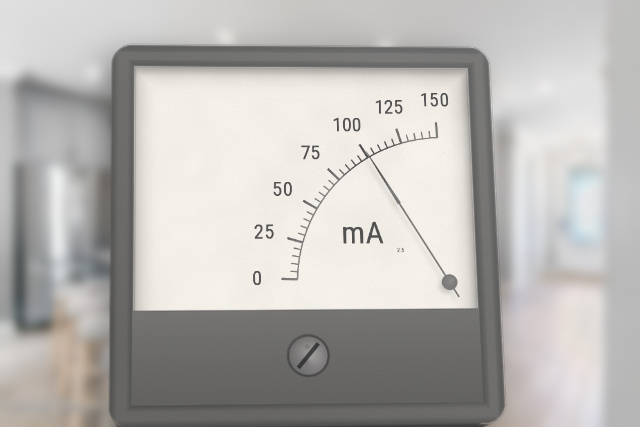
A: 100 mA
